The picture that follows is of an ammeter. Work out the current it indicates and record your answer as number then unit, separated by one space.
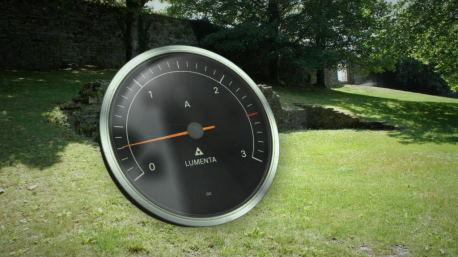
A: 0.3 A
